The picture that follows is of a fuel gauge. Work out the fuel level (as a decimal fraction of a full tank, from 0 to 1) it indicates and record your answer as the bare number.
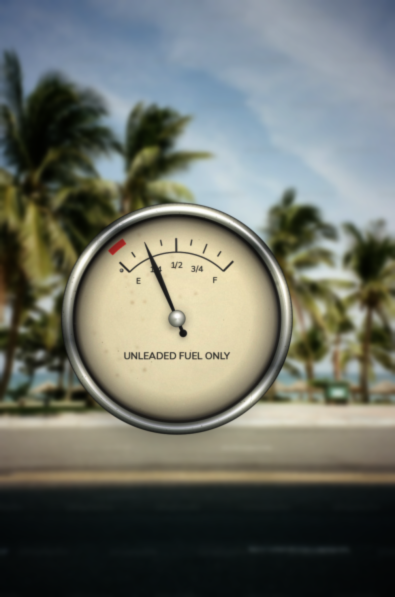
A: 0.25
